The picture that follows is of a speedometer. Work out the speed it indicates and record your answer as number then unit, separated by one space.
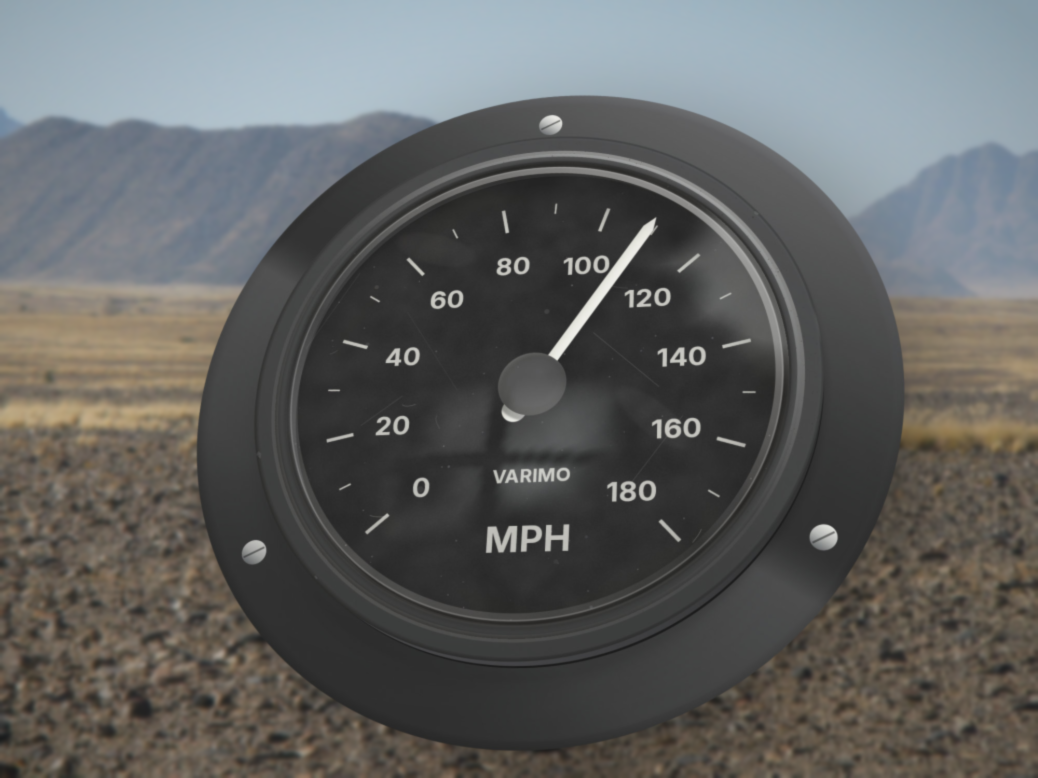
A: 110 mph
